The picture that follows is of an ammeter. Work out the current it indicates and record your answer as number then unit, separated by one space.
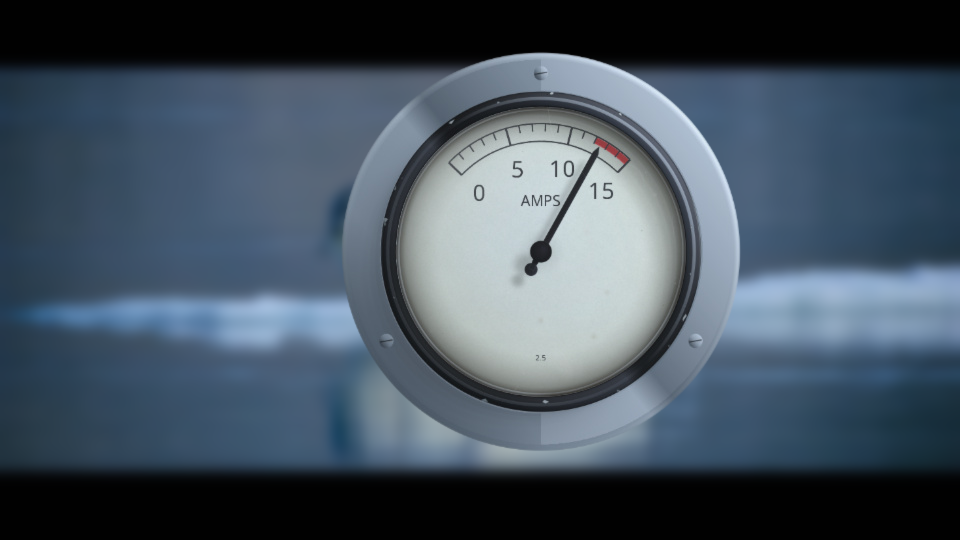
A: 12.5 A
